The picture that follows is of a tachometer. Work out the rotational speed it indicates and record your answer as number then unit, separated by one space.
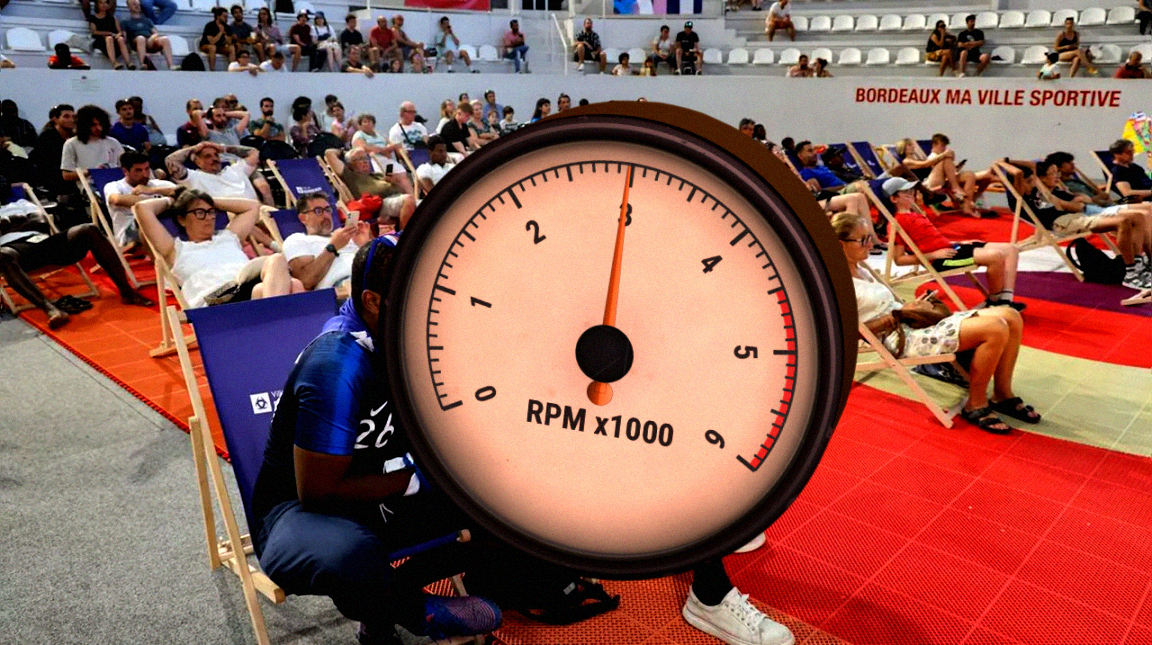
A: 3000 rpm
